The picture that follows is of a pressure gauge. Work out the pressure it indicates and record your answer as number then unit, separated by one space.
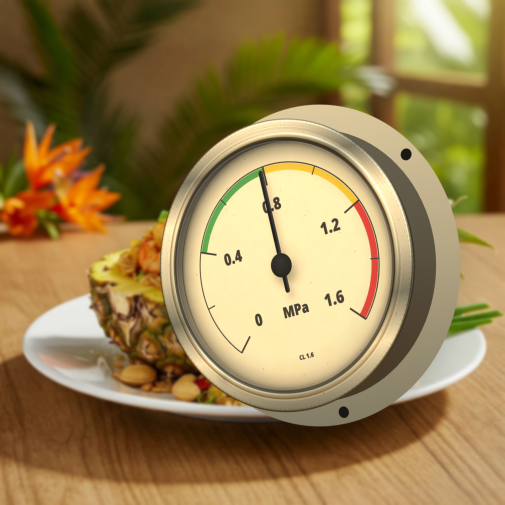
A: 0.8 MPa
